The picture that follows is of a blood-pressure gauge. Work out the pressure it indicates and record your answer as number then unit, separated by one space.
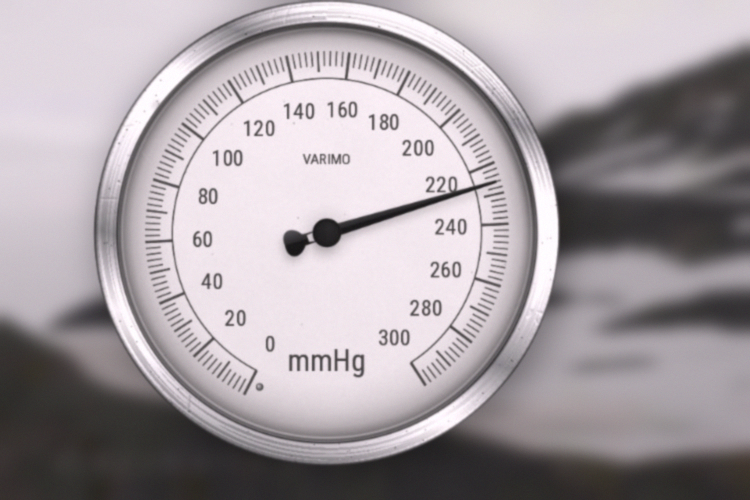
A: 226 mmHg
